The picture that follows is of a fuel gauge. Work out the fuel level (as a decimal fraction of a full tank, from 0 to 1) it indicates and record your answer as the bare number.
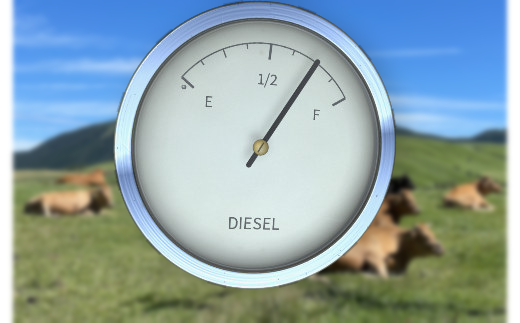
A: 0.75
